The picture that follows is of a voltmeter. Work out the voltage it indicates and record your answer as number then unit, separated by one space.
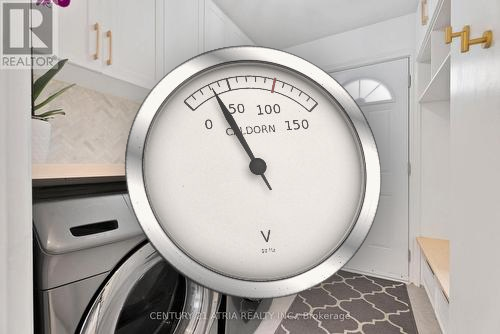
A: 30 V
